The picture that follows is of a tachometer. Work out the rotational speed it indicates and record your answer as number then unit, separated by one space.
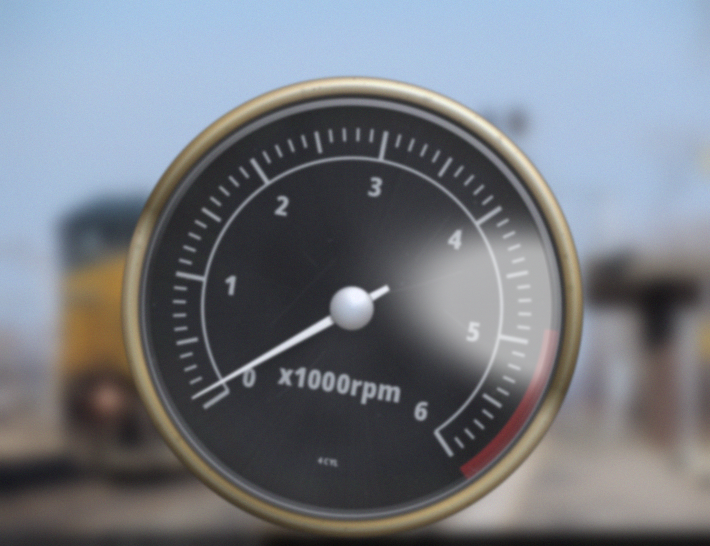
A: 100 rpm
